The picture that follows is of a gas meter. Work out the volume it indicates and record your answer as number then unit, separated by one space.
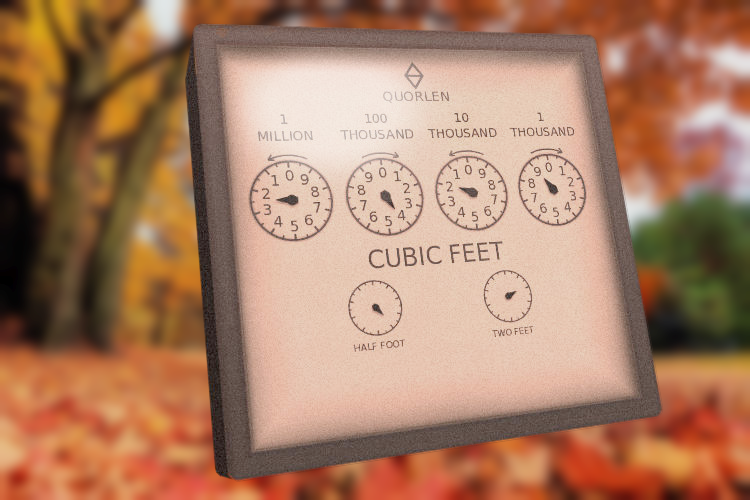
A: 241900 ft³
